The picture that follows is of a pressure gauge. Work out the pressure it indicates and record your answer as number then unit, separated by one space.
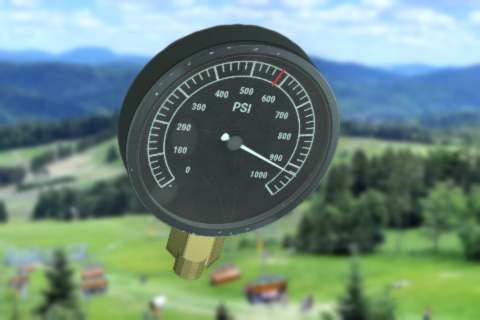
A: 920 psi
